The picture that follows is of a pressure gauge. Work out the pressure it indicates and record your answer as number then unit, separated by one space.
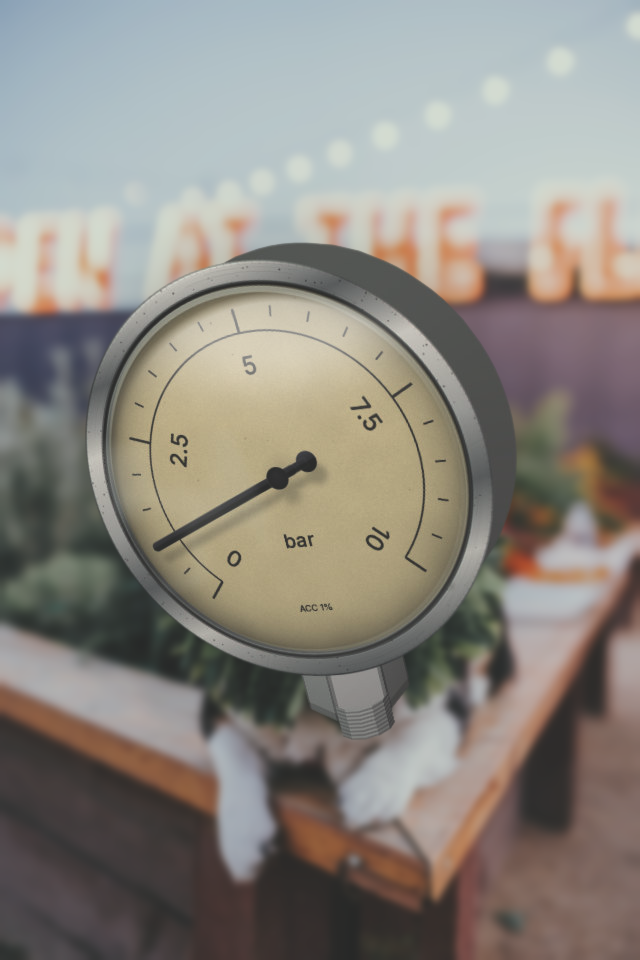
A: 1 bar
